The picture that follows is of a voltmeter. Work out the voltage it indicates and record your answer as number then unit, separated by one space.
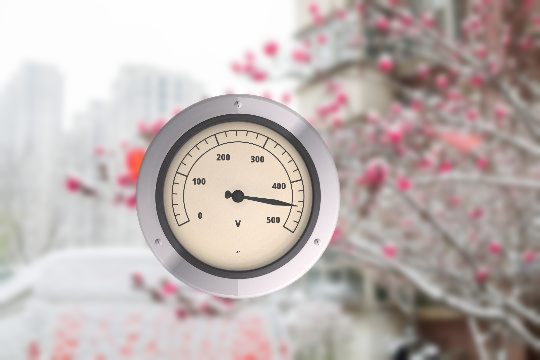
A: 450 V
